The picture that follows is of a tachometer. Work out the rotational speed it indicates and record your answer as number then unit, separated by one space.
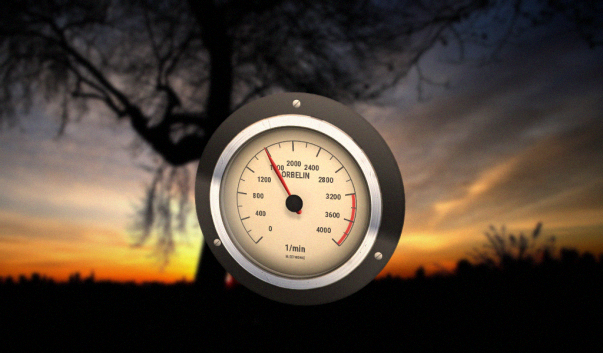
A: 1600 rpm
